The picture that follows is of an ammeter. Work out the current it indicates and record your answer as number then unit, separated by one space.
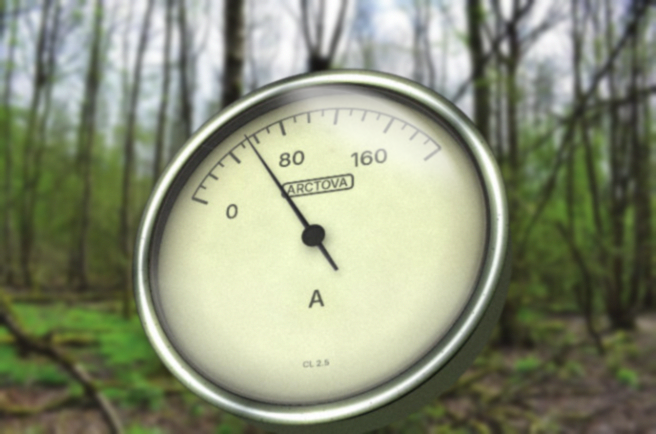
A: 55 A
